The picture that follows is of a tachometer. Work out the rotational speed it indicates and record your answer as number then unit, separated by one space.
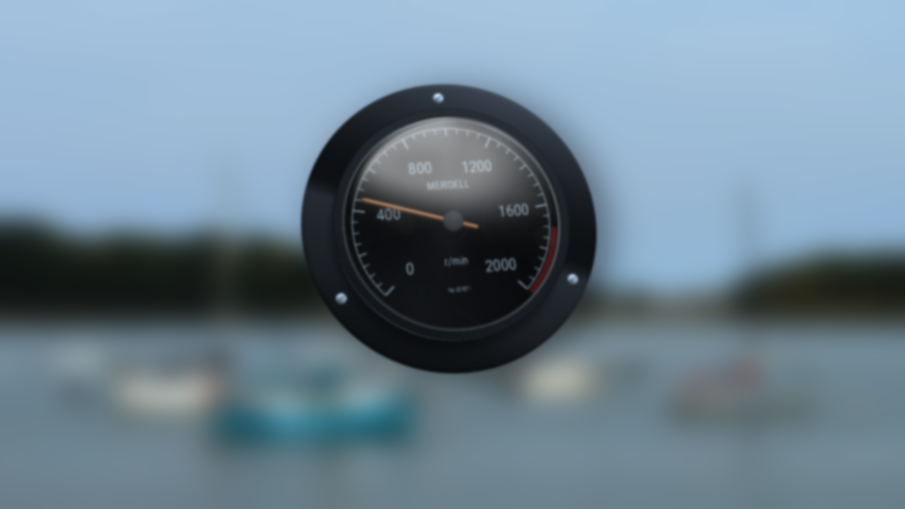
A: 450 rpm
